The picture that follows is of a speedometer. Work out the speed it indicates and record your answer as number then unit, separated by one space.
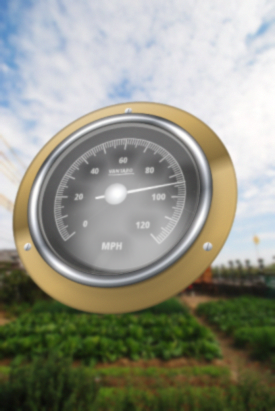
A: 95 mph
